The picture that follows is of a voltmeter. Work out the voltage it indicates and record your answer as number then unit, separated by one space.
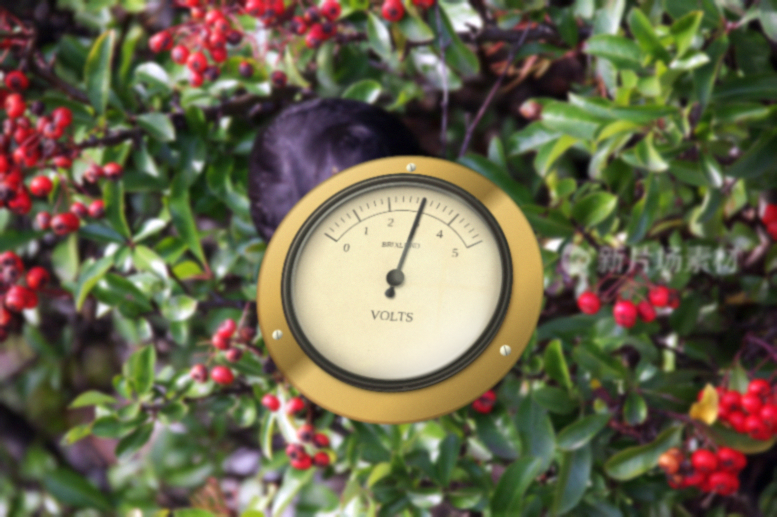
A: 3 V
